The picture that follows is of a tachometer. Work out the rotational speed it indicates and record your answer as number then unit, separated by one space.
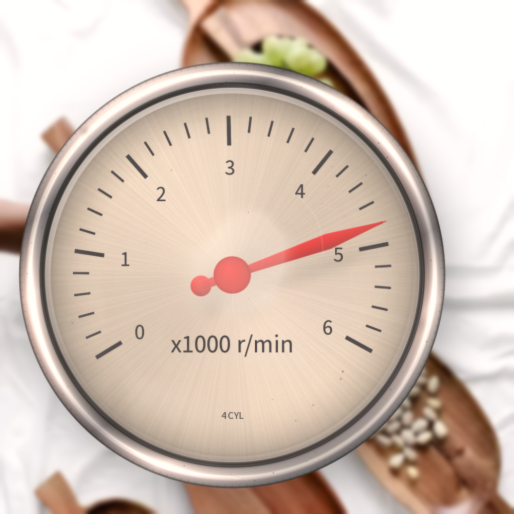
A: 4800 rpm
